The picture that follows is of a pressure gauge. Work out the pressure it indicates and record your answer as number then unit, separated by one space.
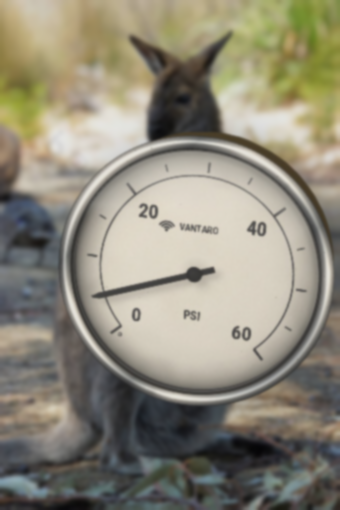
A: 5 psi
